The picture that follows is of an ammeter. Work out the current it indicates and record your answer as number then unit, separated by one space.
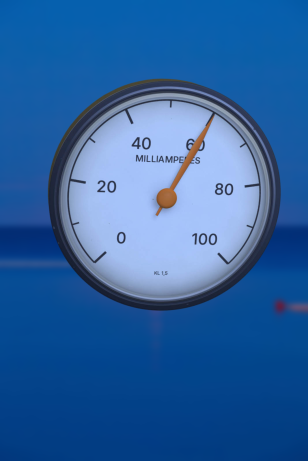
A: 60 mA
